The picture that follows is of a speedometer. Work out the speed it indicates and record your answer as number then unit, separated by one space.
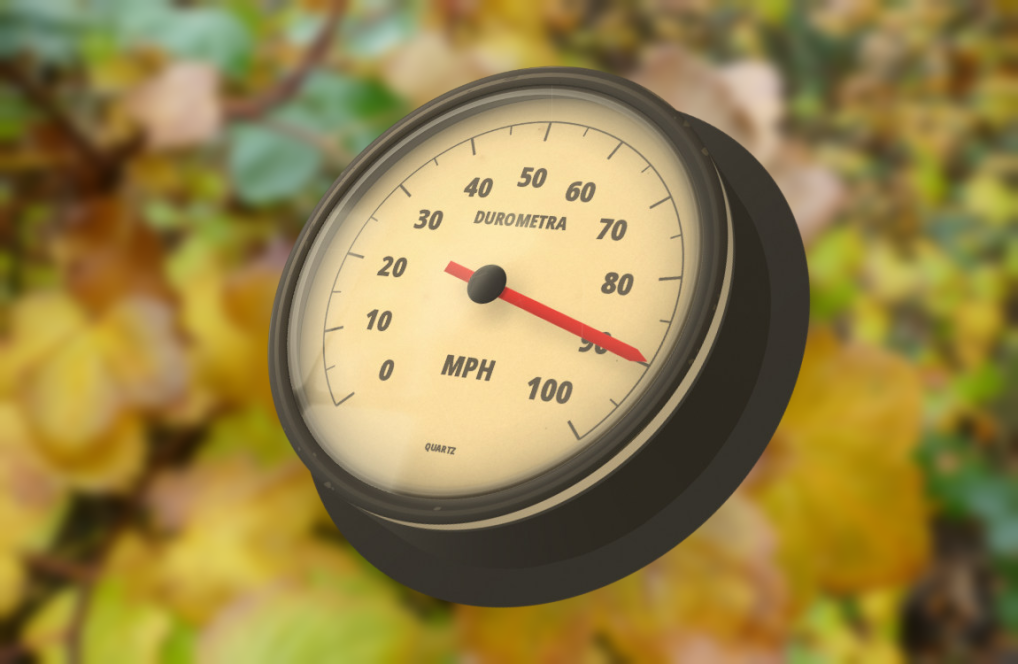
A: 90 mph
